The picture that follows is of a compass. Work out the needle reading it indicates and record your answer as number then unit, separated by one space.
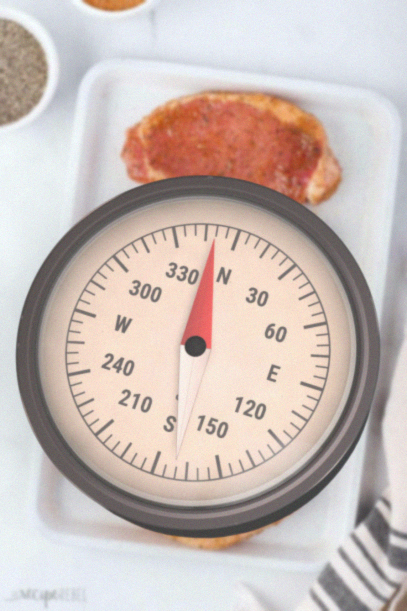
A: 350 °
